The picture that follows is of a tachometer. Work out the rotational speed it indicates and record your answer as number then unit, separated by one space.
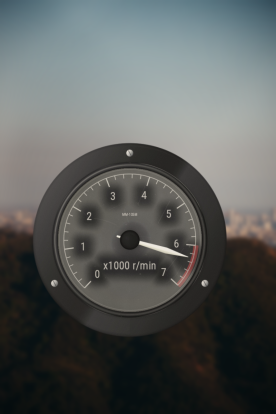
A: 6300 rpm
